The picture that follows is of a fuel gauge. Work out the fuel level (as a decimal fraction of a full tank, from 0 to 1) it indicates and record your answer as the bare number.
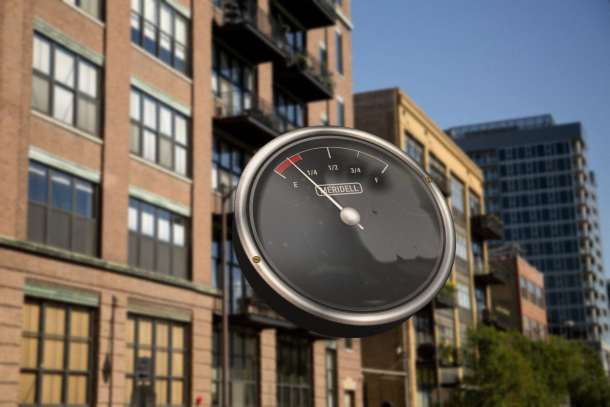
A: 0.125
